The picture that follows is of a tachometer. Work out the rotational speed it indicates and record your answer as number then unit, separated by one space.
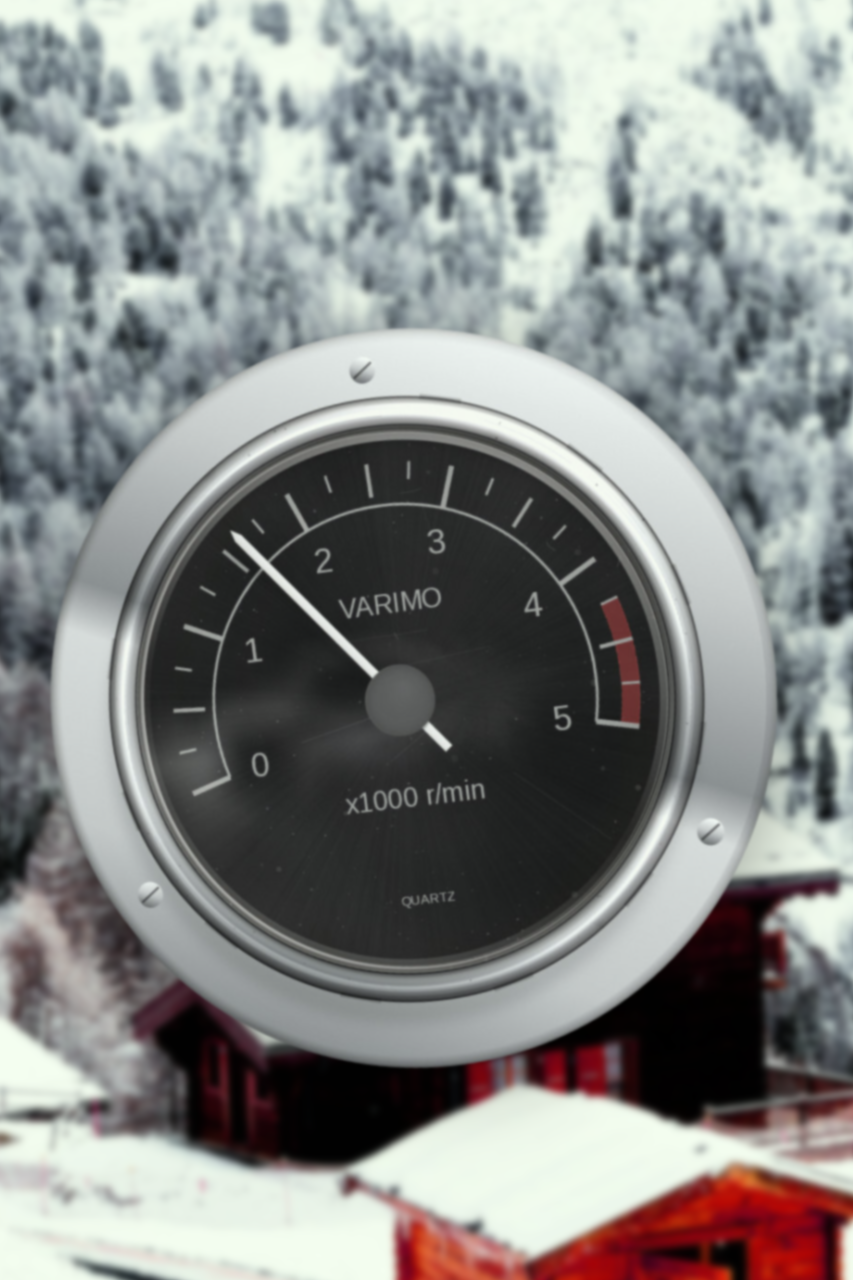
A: 1625 rpm
